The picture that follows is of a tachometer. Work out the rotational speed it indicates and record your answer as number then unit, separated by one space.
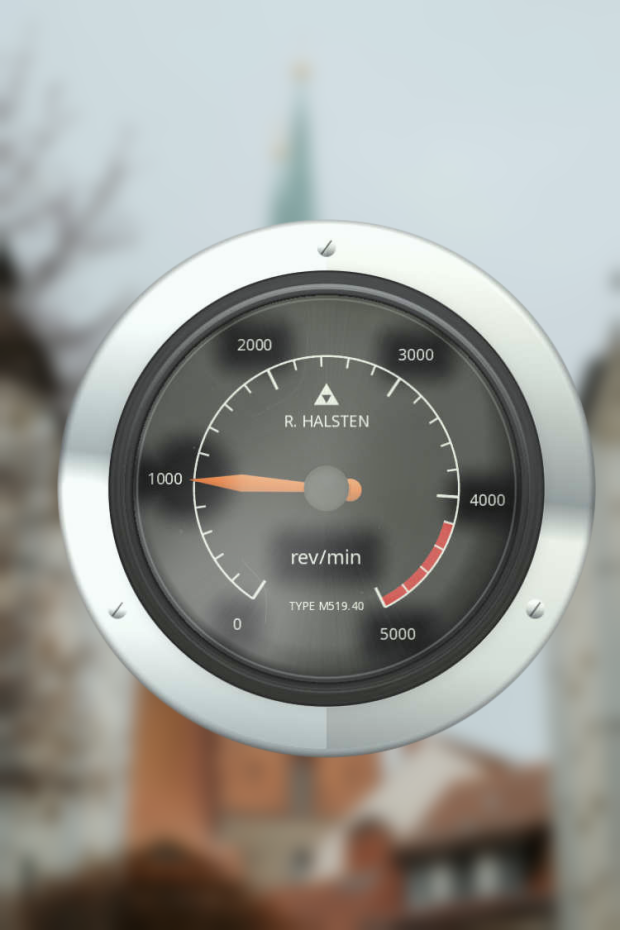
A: 1000 rpm
